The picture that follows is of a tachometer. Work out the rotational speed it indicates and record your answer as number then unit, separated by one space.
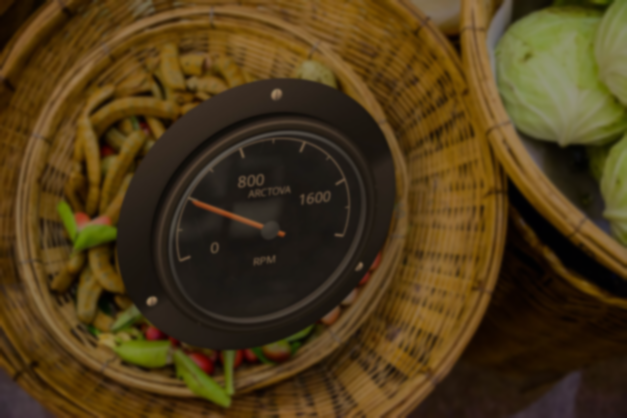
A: 400 rpm
